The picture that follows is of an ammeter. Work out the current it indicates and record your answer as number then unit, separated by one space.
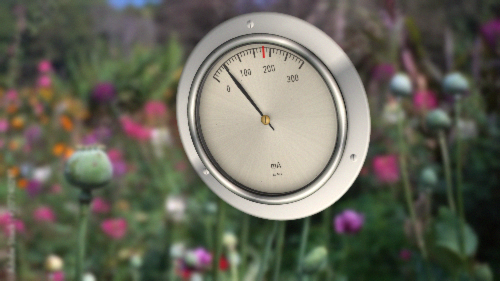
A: 50 mA
